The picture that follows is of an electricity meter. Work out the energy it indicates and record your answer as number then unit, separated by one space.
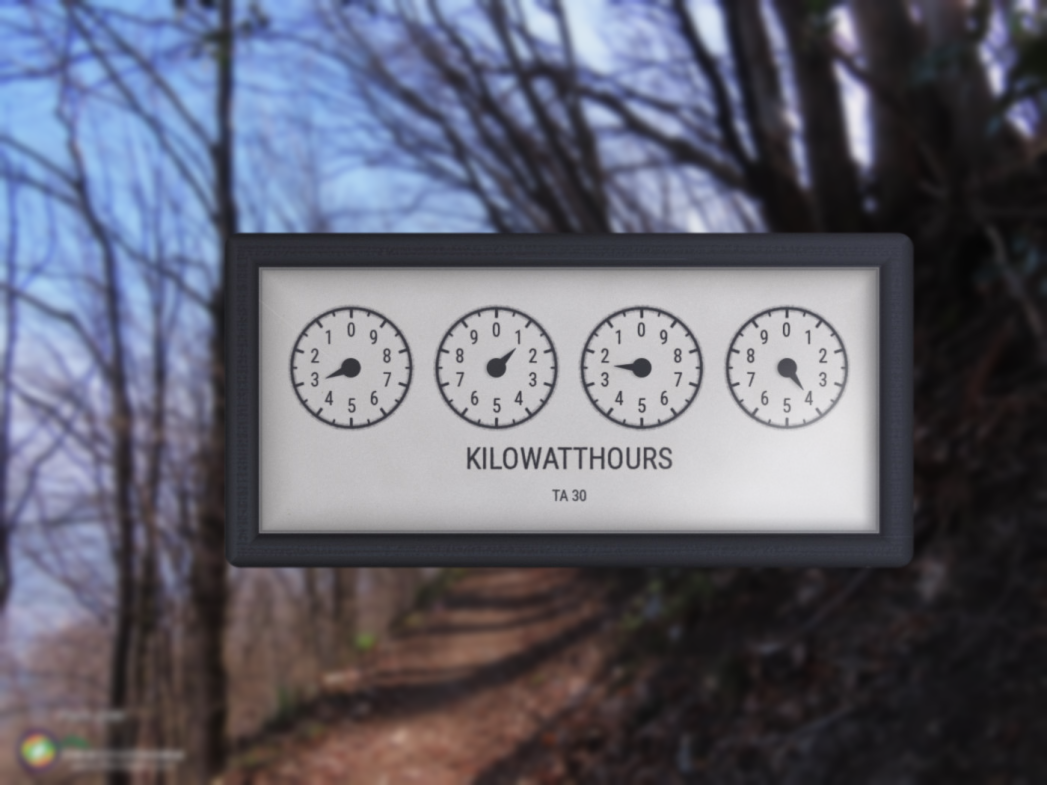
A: 3124 kWh
